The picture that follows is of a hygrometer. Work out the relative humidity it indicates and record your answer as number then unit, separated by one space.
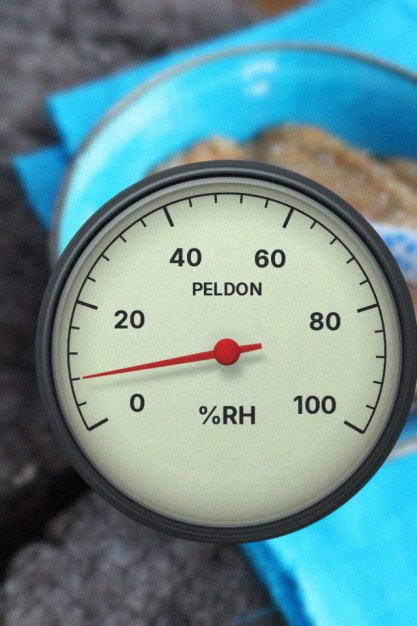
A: 8 %
